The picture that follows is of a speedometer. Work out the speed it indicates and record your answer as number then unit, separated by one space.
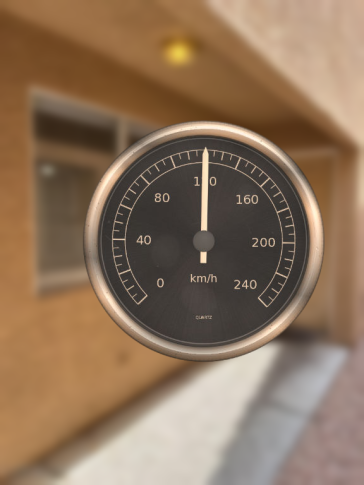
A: 120 km/h
